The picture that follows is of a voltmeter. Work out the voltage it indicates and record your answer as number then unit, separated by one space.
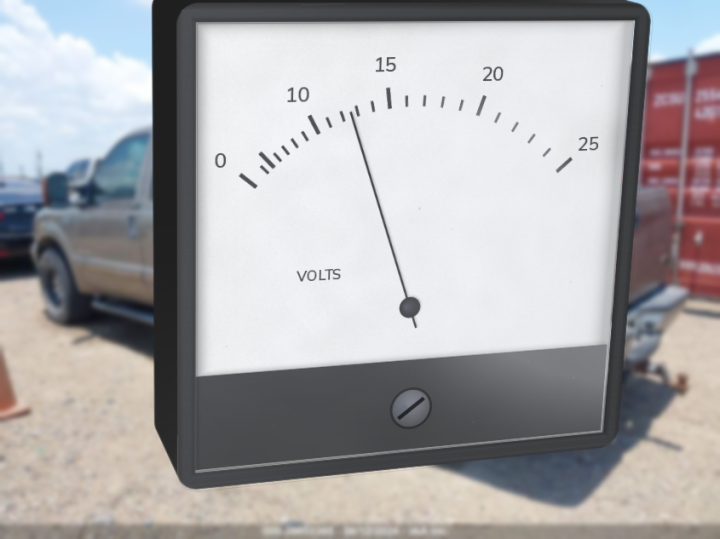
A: 12.5 V
